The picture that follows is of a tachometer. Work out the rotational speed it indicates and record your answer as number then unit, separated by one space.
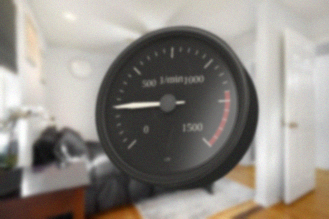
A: 250 rpm
